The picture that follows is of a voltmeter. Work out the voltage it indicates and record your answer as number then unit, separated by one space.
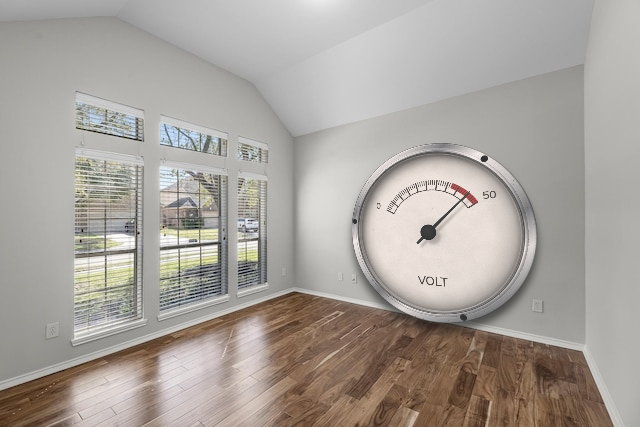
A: 45 V
